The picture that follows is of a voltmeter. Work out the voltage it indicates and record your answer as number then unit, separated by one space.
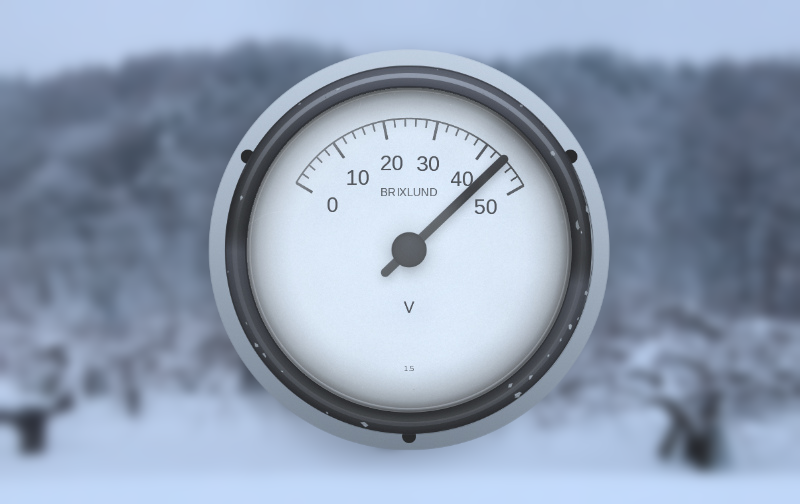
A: 44 V
